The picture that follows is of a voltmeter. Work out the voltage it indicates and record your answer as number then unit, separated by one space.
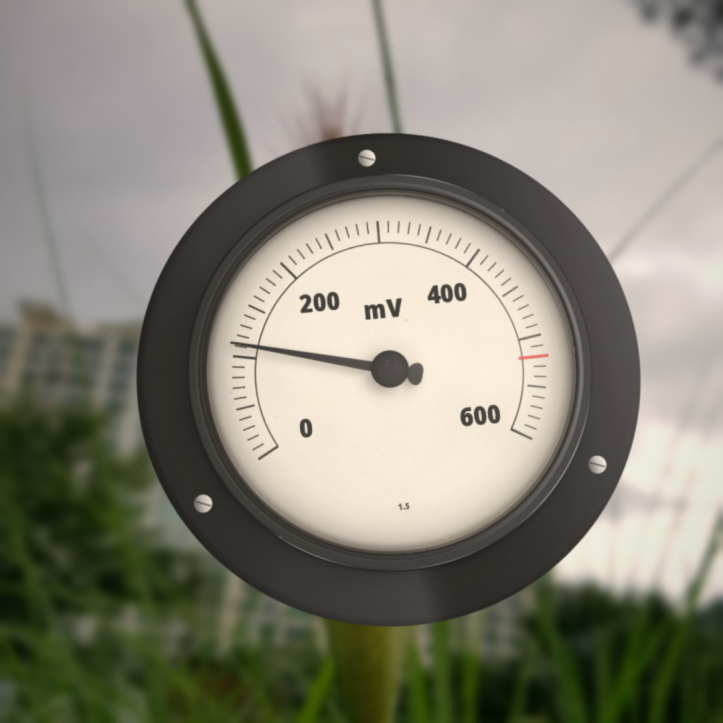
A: 110 mV
